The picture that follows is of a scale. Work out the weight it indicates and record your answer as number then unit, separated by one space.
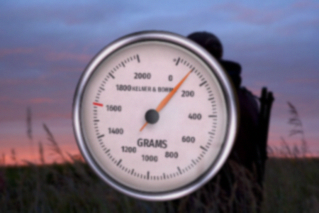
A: 100 g
